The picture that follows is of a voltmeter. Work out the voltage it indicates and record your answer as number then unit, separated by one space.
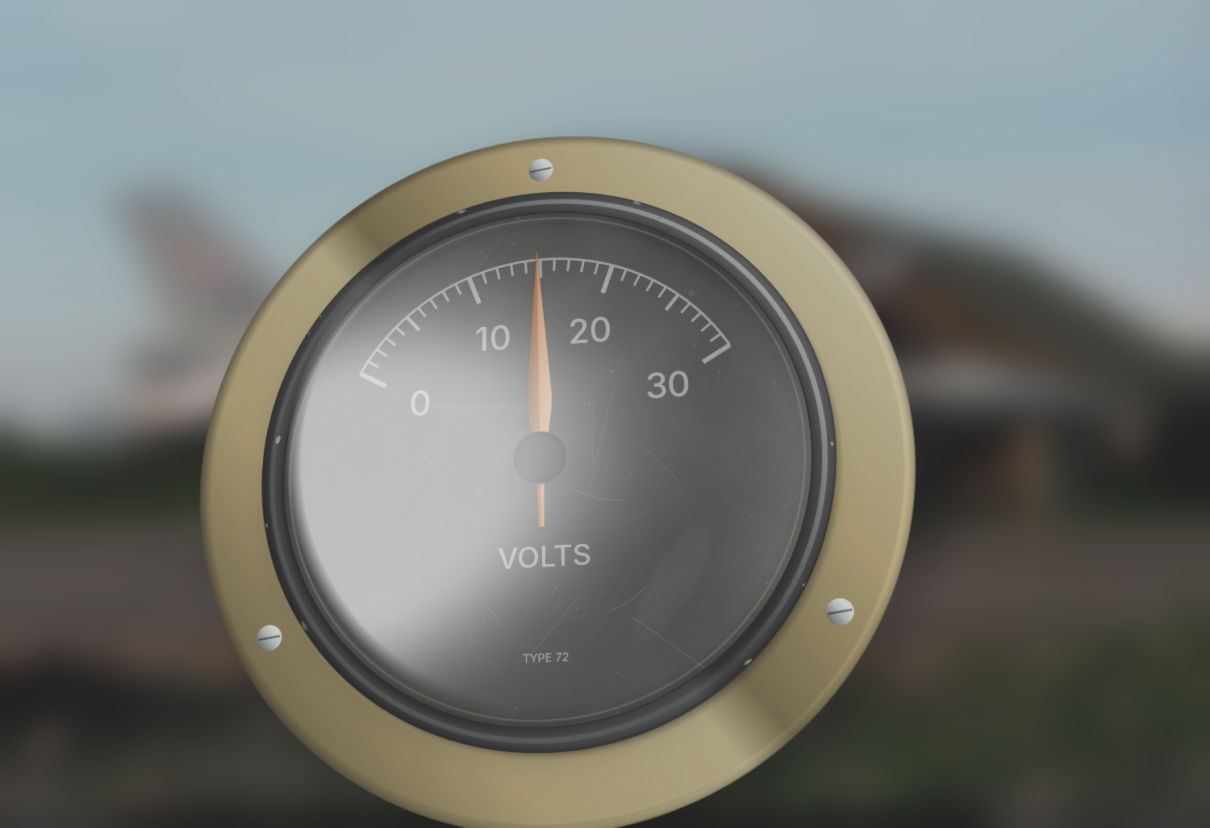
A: 15 V
